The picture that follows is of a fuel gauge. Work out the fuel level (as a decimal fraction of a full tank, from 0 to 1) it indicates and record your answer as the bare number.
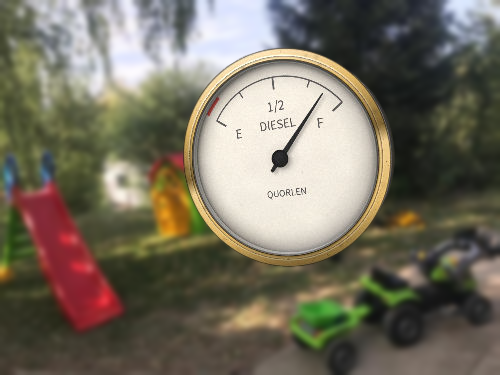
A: 0.875
